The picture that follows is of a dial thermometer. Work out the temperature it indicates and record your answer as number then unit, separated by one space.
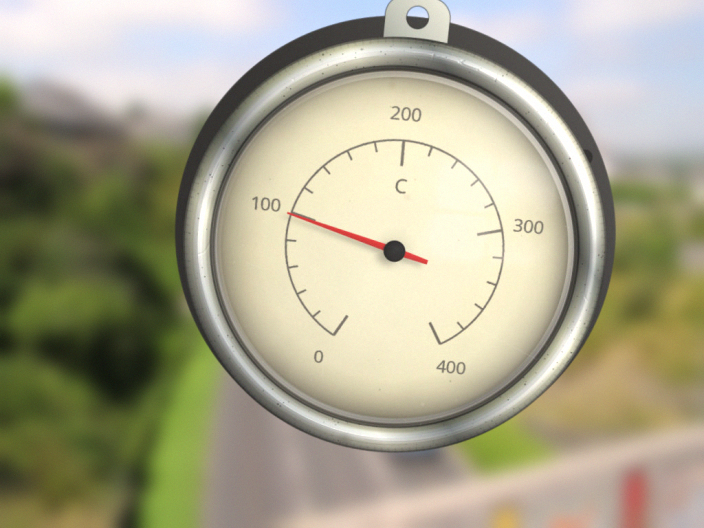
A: 100 °C
